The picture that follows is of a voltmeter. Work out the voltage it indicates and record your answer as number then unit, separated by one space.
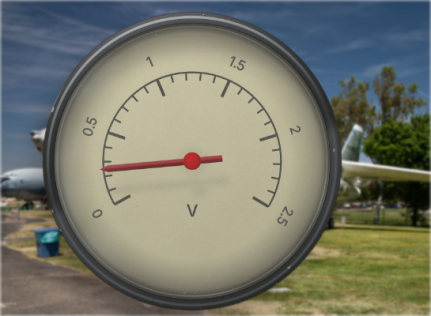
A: 0.25 V
